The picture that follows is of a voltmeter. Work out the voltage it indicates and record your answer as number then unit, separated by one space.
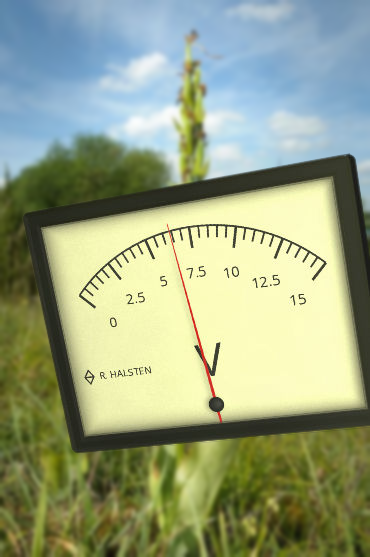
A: 6.5 V
